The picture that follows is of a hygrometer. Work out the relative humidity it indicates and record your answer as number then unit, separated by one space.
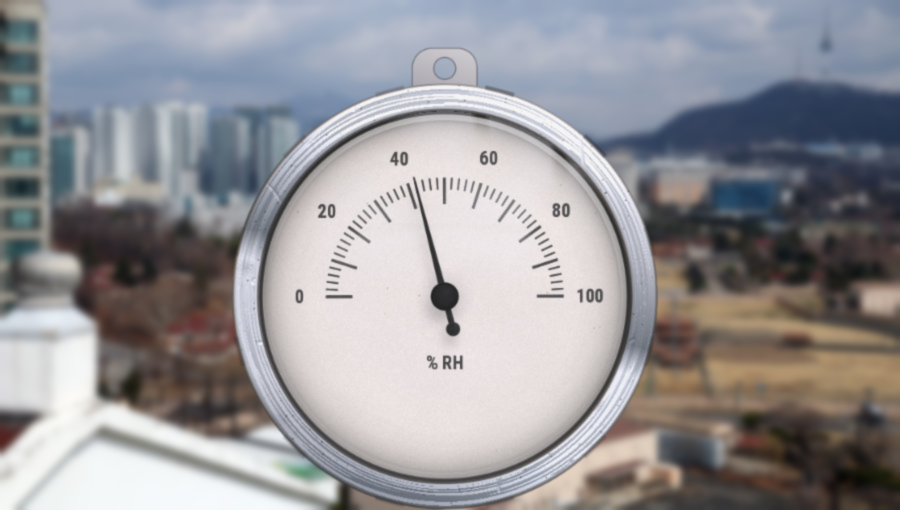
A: 42 %
